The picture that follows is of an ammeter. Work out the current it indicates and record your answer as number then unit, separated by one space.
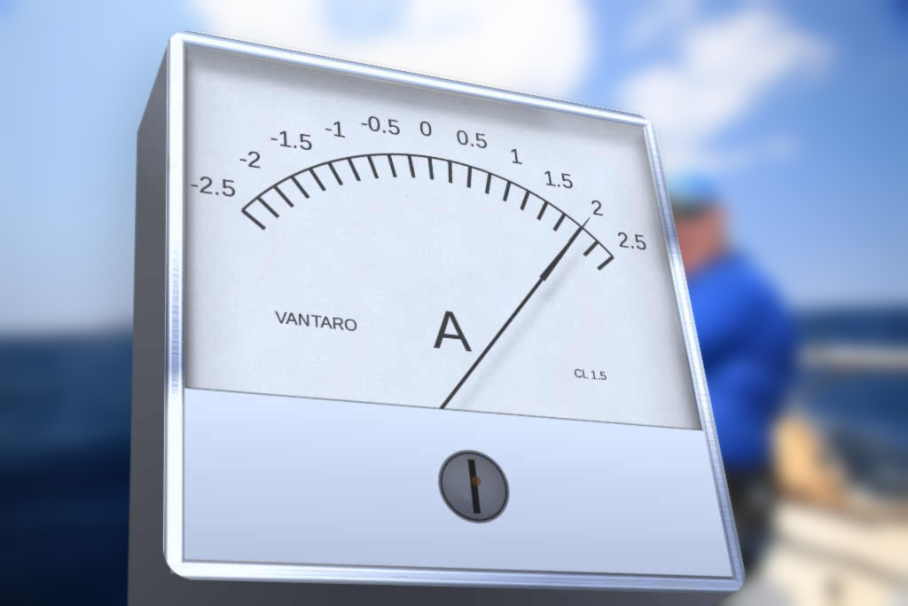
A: 2 A
